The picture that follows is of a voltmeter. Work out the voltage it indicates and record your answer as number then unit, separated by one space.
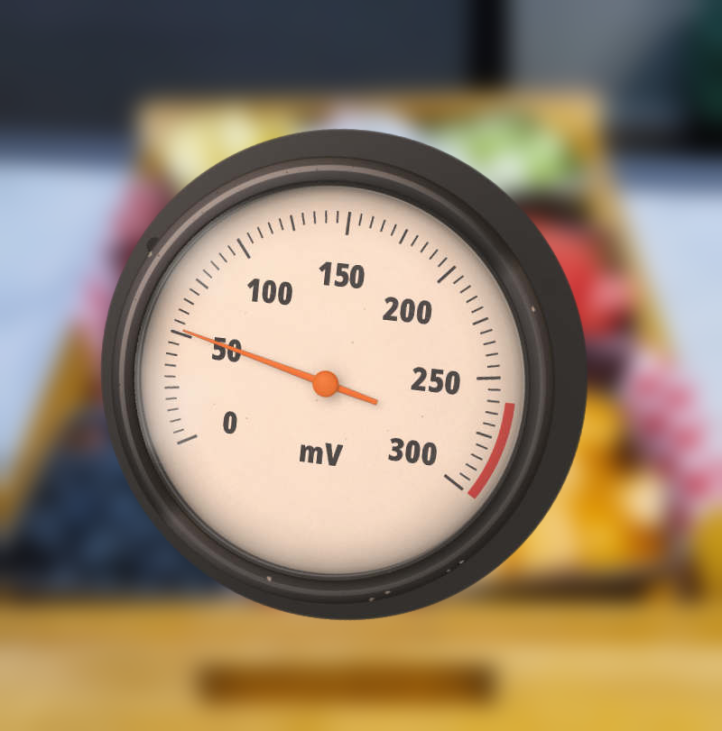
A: 52.5 mV
